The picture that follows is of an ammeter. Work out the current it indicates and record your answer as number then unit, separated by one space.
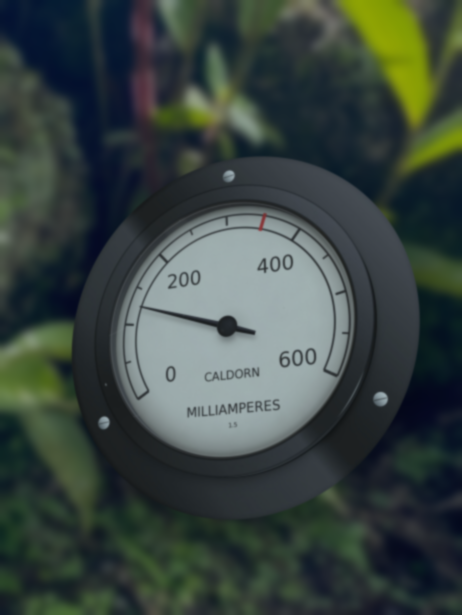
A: 125 mA
